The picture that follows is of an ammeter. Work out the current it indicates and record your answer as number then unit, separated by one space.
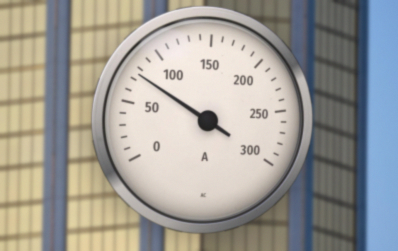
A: 75 A
